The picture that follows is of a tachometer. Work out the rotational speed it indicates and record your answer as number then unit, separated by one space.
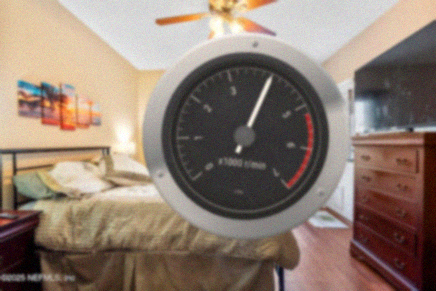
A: 4000 rpm
